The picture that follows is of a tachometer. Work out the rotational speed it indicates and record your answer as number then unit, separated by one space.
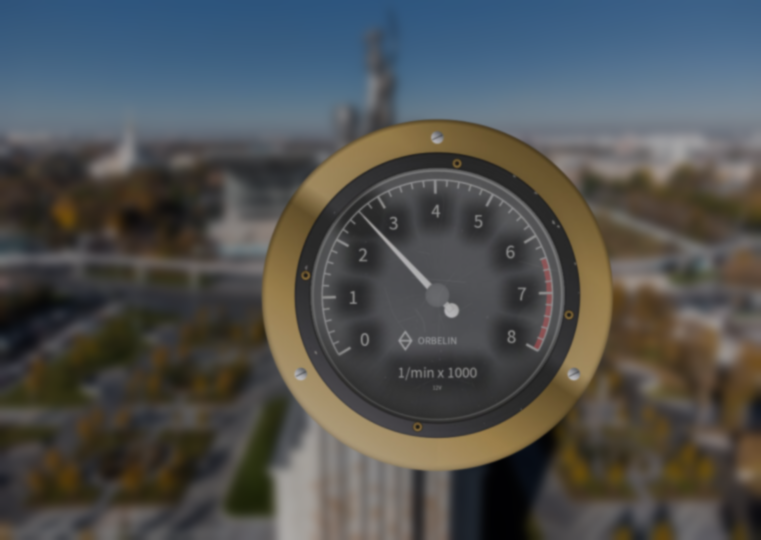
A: 2600 rpm
